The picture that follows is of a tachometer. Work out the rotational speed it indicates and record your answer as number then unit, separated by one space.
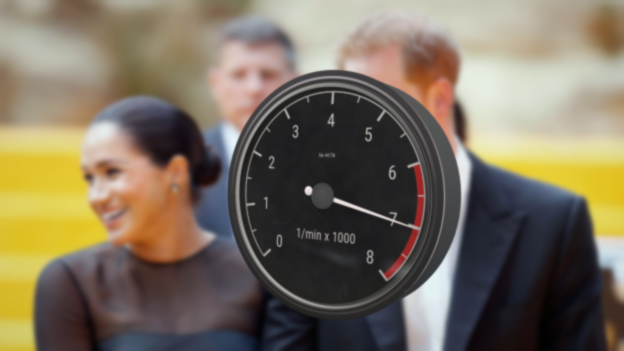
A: 7000 rpm
